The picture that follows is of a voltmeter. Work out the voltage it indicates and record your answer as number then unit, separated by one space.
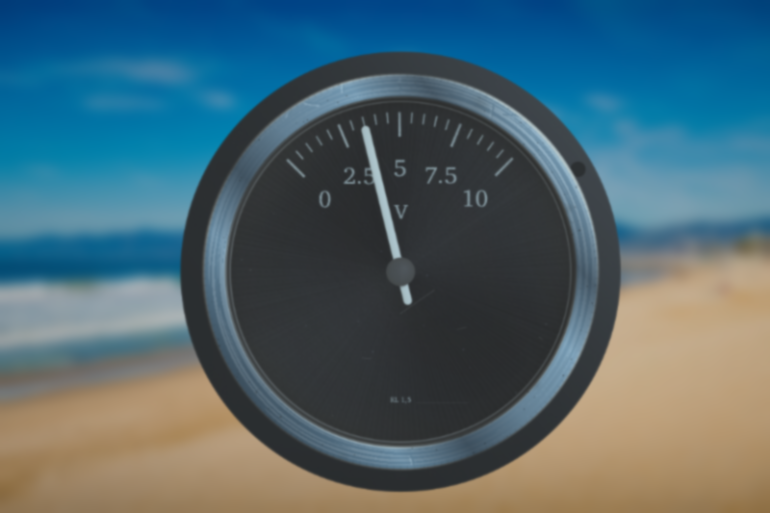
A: 3.5 V
